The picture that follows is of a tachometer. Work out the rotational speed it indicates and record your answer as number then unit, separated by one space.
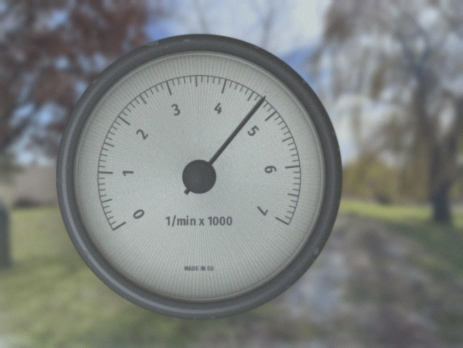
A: 4700 rpm
